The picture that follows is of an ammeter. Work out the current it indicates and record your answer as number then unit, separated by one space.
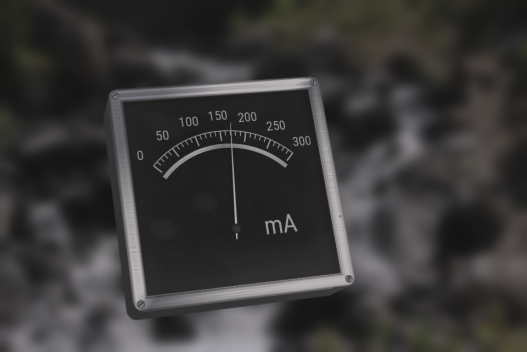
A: 170 mA
